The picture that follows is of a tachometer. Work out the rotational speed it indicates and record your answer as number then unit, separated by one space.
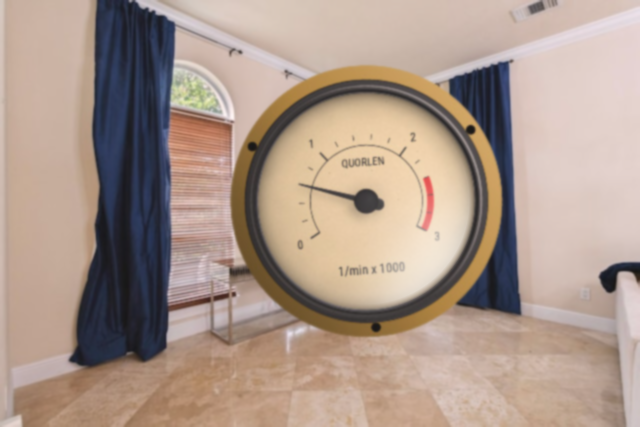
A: 600 rpm
